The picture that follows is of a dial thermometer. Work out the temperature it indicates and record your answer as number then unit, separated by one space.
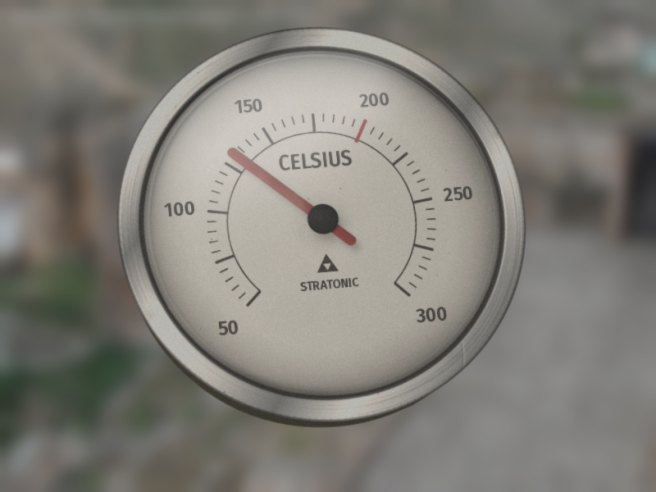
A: 130 °C
